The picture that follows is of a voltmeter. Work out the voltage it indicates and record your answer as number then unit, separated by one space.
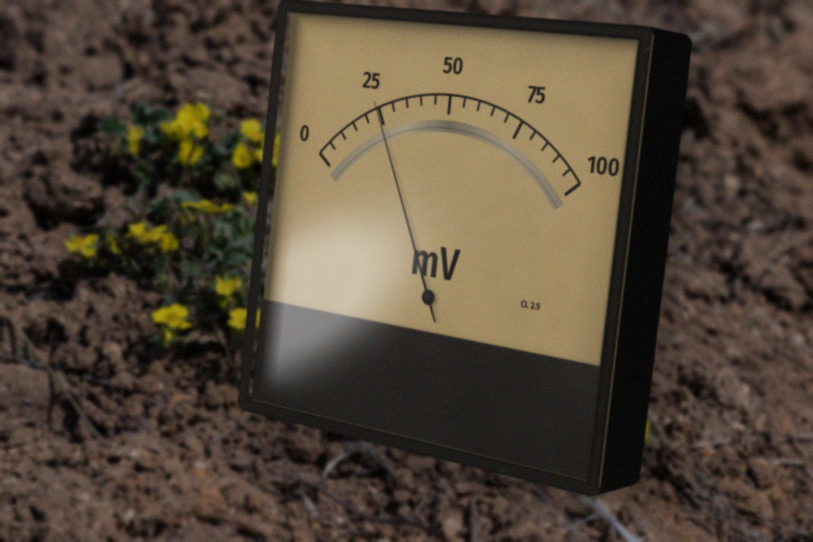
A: 25 mV
